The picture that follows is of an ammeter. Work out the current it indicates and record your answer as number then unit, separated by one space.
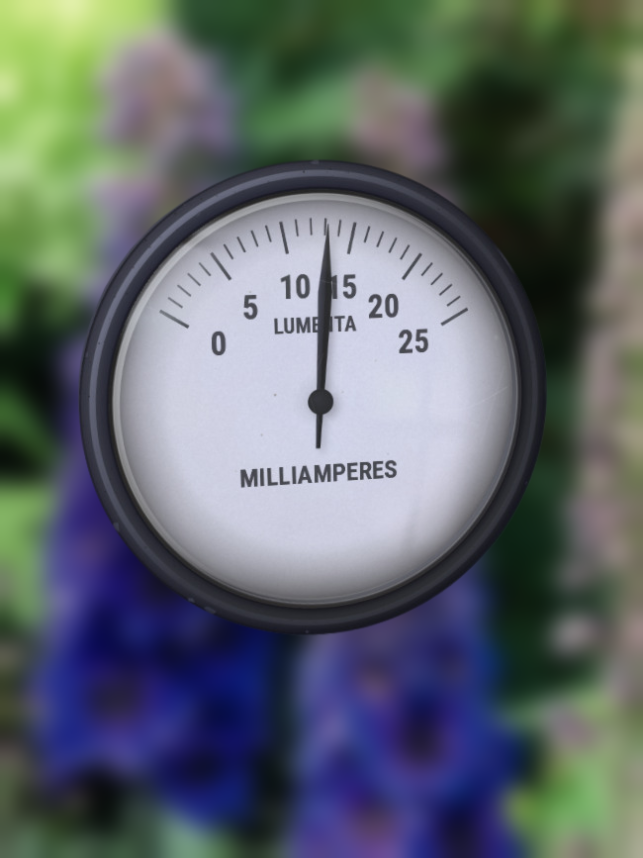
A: 13 mA
